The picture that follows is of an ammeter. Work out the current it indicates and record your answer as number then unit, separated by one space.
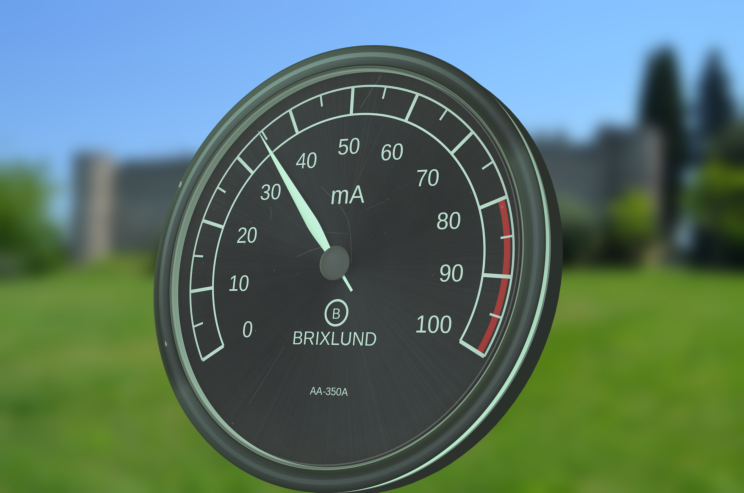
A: 35 mA
